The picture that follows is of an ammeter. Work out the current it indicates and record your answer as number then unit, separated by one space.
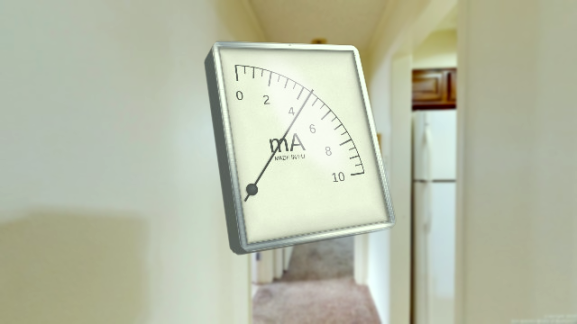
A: 4.5 mA
